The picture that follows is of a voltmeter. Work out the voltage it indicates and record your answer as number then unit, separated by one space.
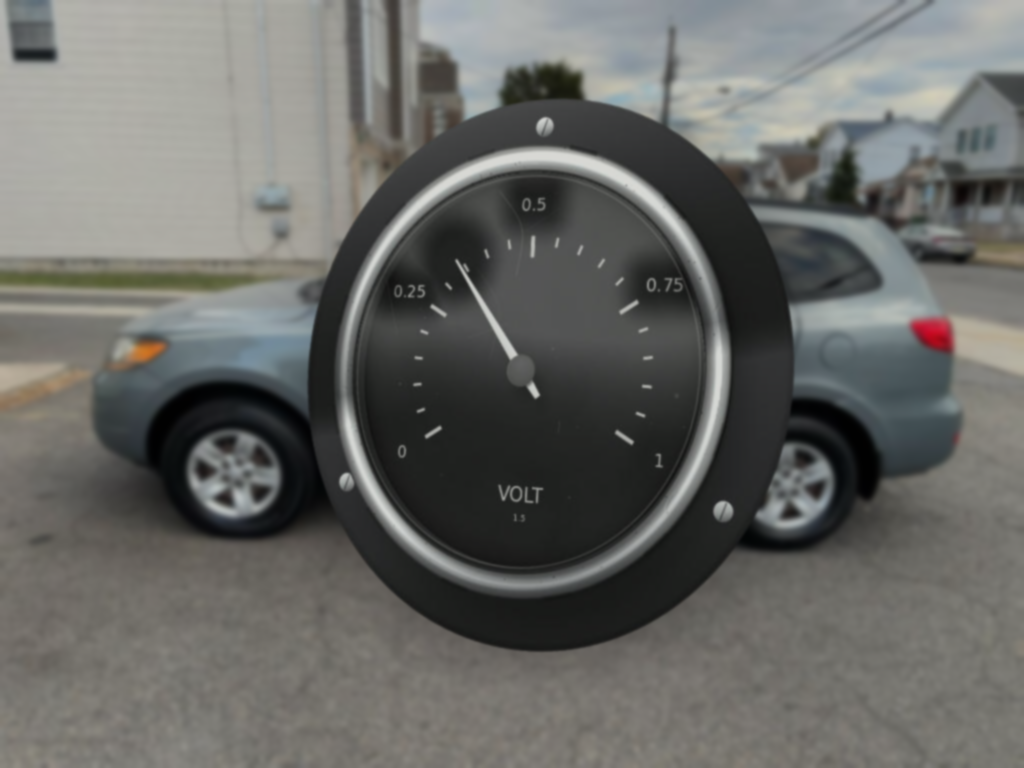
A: 0.35 V
